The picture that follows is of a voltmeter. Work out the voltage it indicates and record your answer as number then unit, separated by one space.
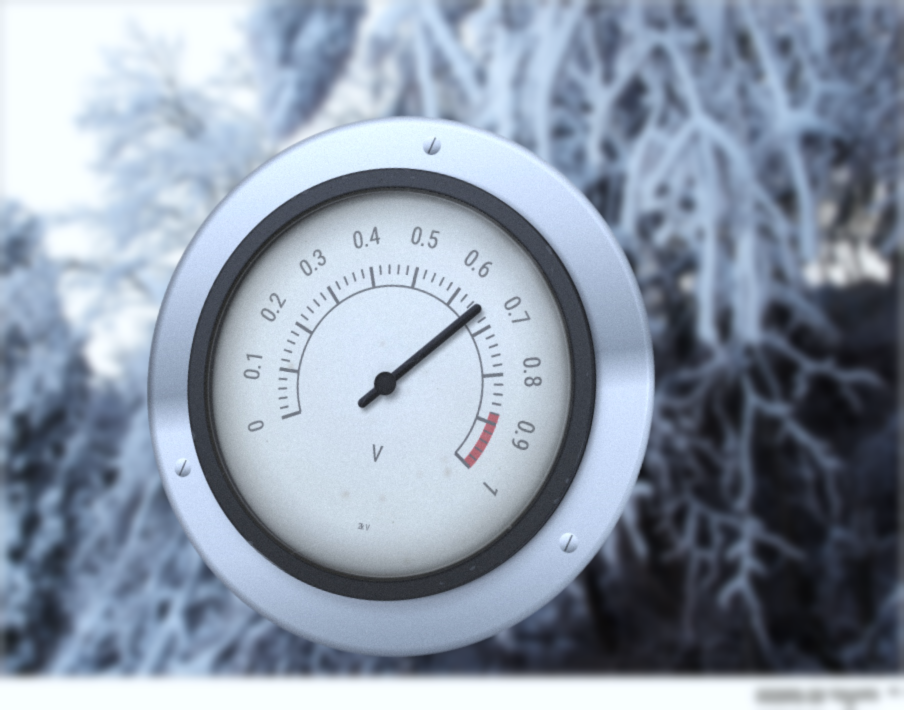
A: 0.66 V
